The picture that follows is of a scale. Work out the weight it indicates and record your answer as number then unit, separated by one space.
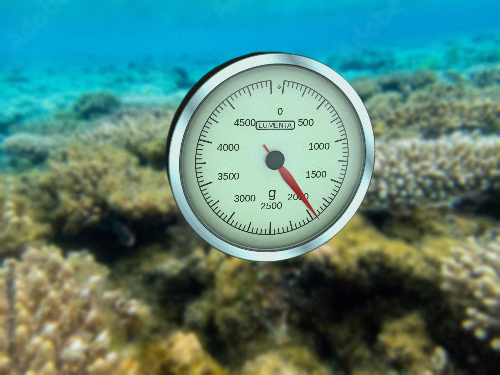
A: 1950 g
